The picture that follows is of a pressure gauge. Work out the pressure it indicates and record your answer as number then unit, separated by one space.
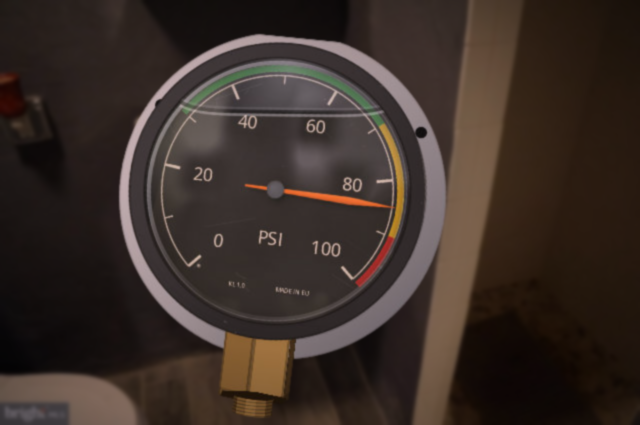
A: 85 psi
